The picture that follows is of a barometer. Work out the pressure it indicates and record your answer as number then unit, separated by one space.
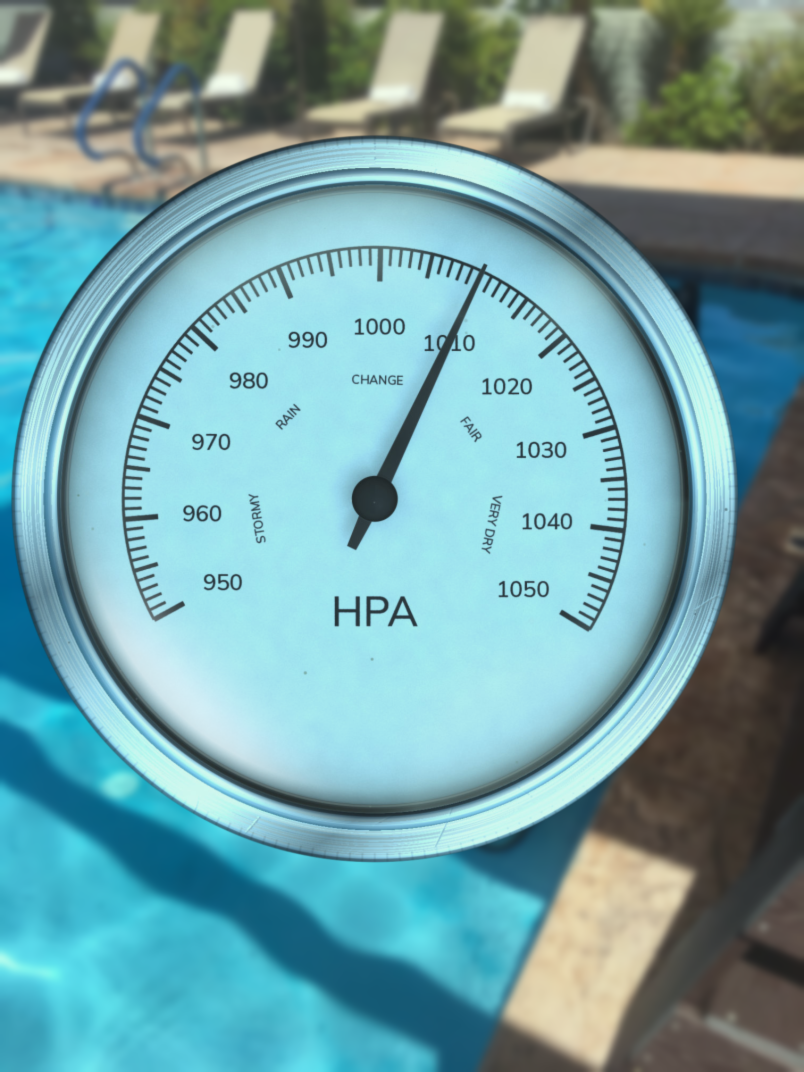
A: 1010 hPa
